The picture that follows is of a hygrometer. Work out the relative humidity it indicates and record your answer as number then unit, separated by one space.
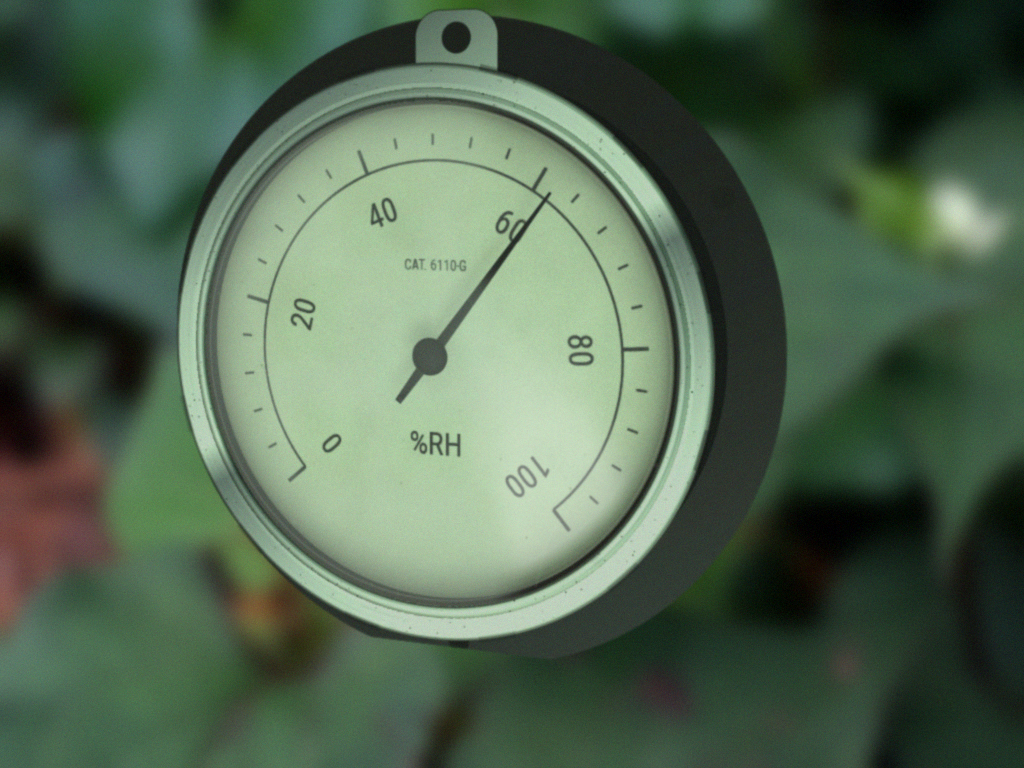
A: 62 %
